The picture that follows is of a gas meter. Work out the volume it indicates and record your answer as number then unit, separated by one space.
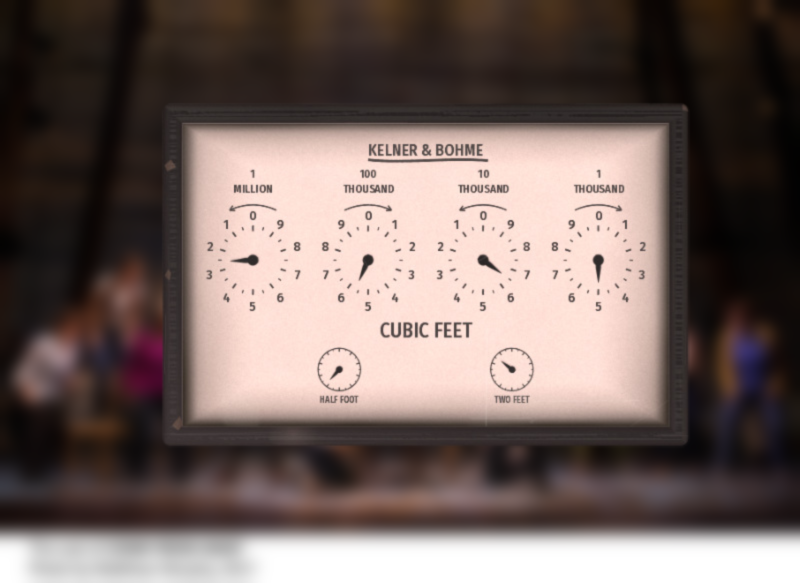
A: 256500 ft³
